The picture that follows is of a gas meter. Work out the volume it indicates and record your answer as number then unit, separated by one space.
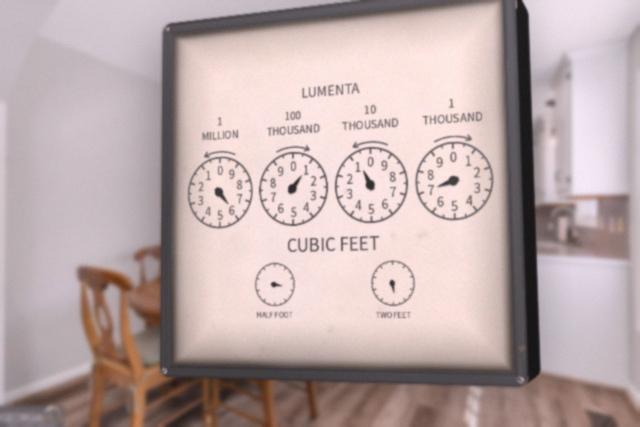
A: 610700 ft³
